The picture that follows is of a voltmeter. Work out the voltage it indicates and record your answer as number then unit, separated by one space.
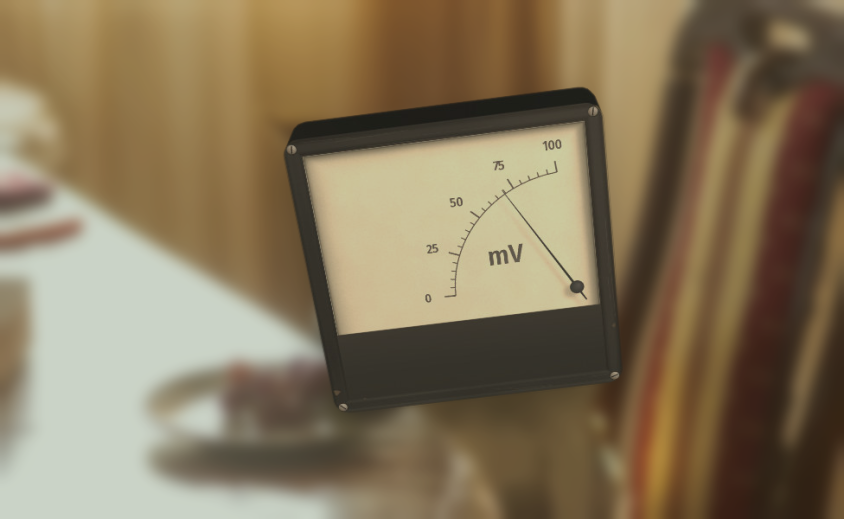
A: 70 mV
